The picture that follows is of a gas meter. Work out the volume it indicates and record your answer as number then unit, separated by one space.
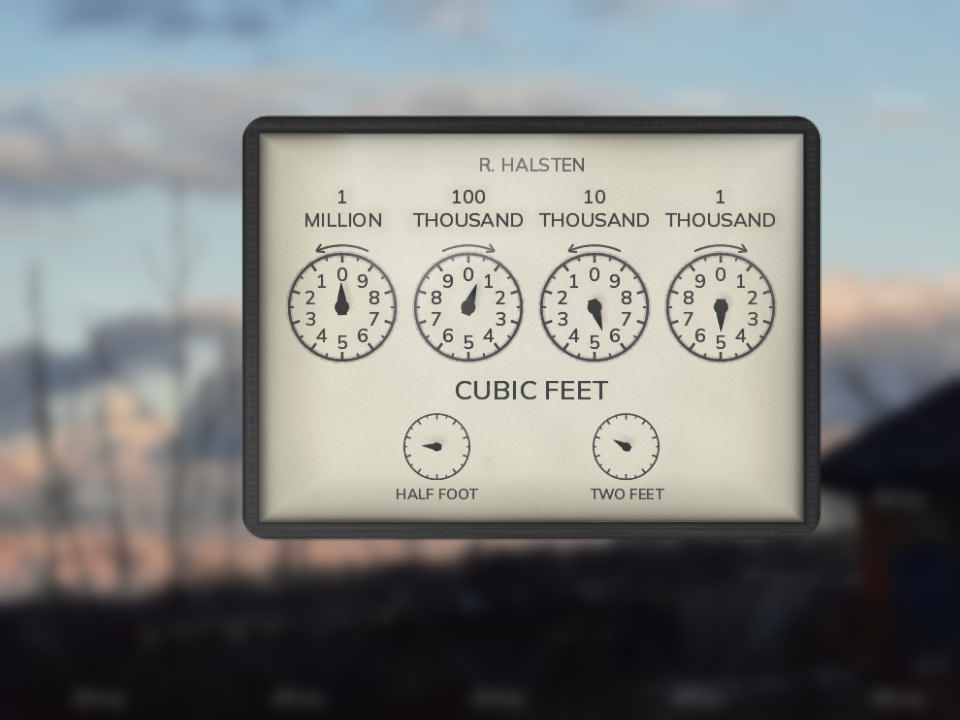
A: 5500 ft³
